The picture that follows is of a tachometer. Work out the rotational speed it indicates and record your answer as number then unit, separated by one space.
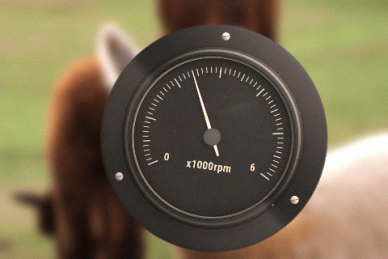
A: 2400 rpm
